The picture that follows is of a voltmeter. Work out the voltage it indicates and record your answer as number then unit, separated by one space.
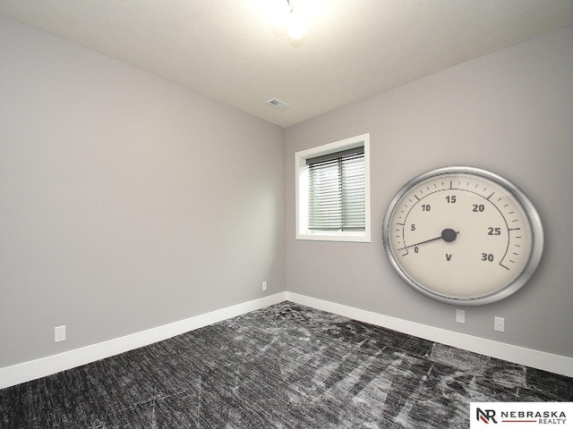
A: 1 V
